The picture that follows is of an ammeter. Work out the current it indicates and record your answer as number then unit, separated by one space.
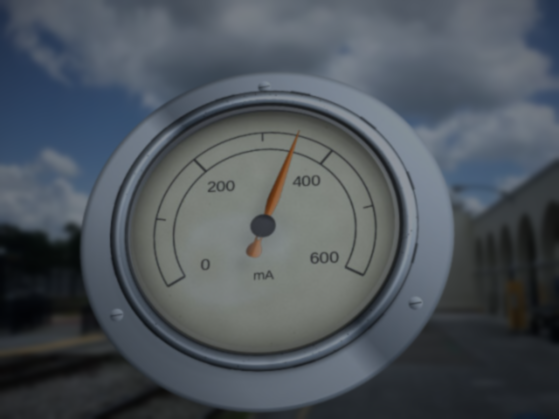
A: 350 mA
